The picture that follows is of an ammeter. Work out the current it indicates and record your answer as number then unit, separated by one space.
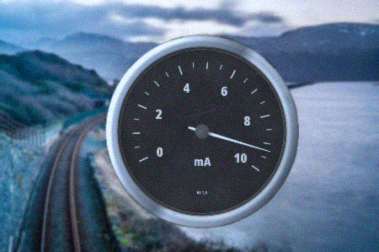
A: 9.25 mA
